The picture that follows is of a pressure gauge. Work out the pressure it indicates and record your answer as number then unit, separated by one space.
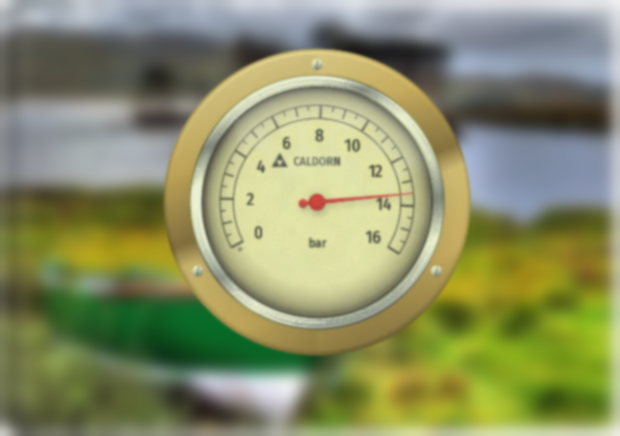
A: 13.5 bar
